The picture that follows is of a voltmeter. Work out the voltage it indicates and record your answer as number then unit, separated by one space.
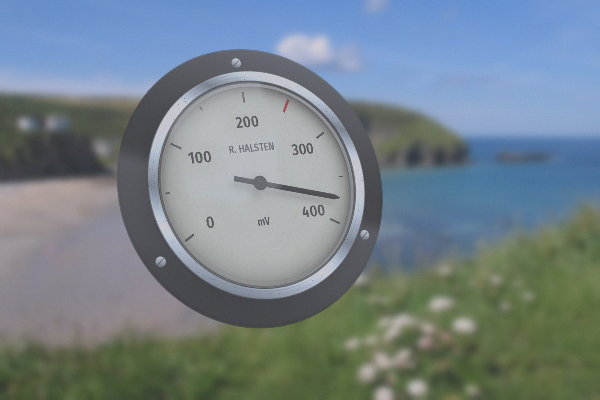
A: 375 mV
